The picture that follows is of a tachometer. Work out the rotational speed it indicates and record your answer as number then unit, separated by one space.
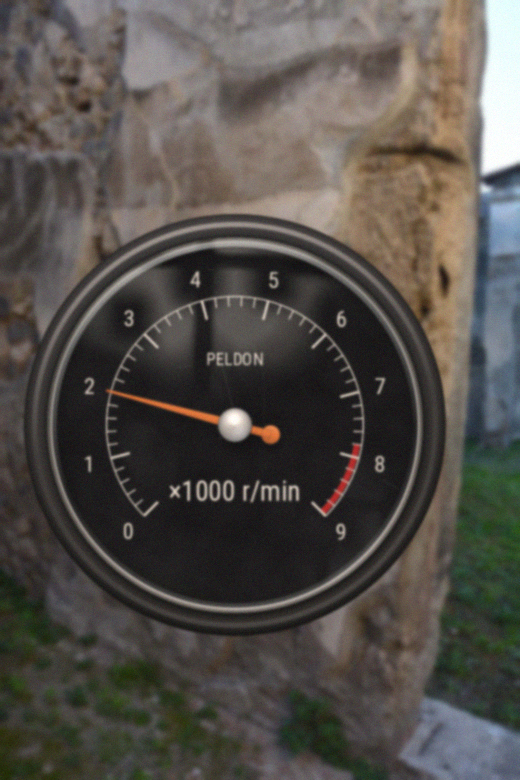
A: 2000 rpm
